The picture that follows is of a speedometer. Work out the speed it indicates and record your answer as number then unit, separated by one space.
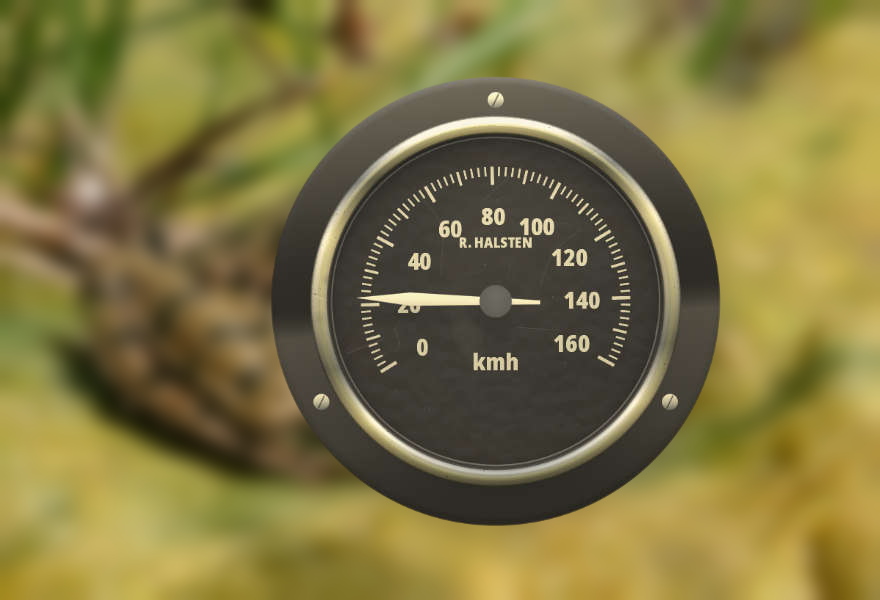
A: 22 km/h
